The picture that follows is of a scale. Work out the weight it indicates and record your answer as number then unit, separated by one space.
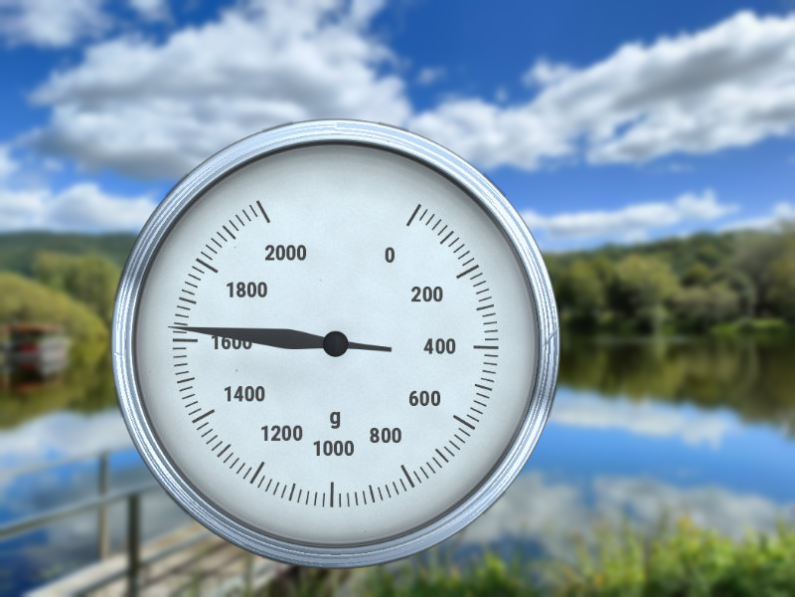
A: 1630 g
